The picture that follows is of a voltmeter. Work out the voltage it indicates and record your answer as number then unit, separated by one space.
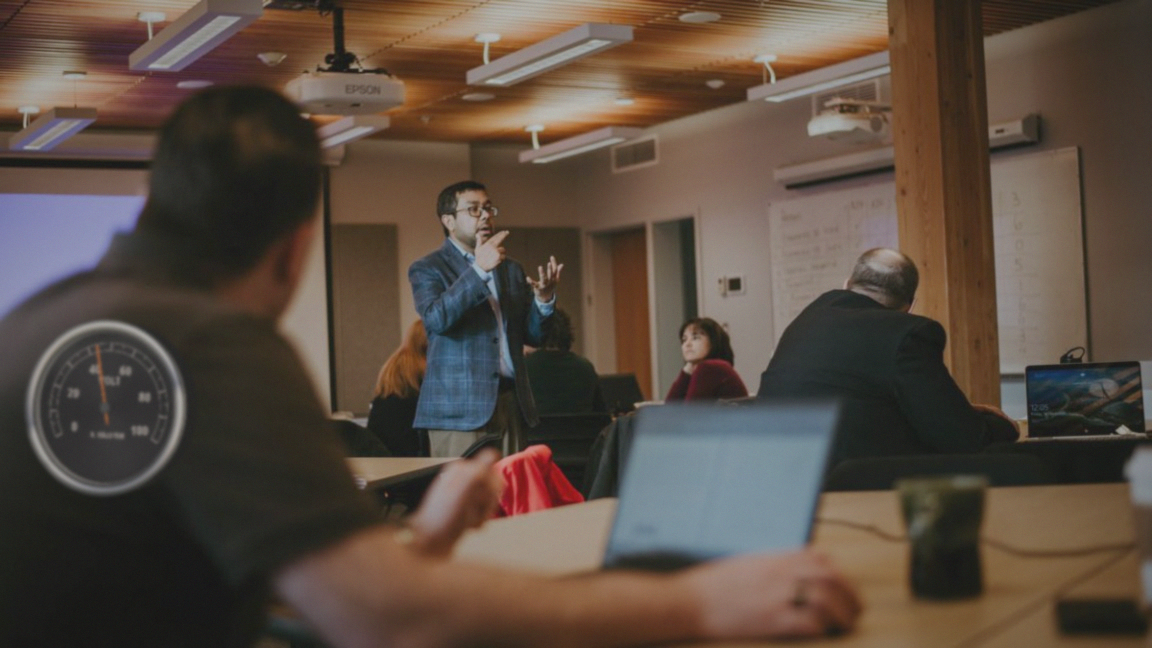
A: 45 V
